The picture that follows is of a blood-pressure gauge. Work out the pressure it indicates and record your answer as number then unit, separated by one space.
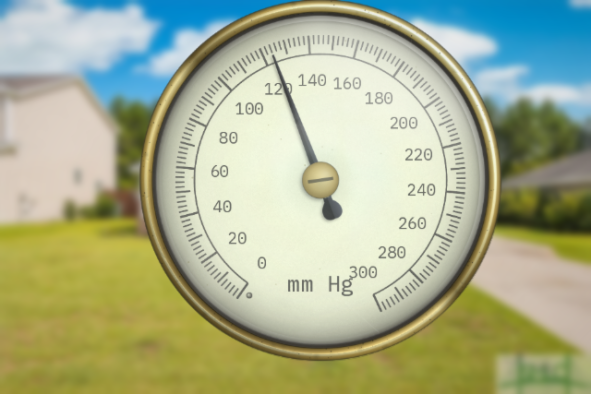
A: 124 mmHg
